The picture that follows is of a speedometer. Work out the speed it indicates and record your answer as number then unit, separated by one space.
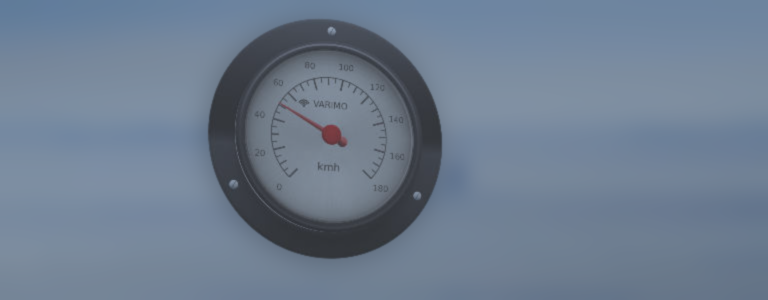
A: 50 km/h
